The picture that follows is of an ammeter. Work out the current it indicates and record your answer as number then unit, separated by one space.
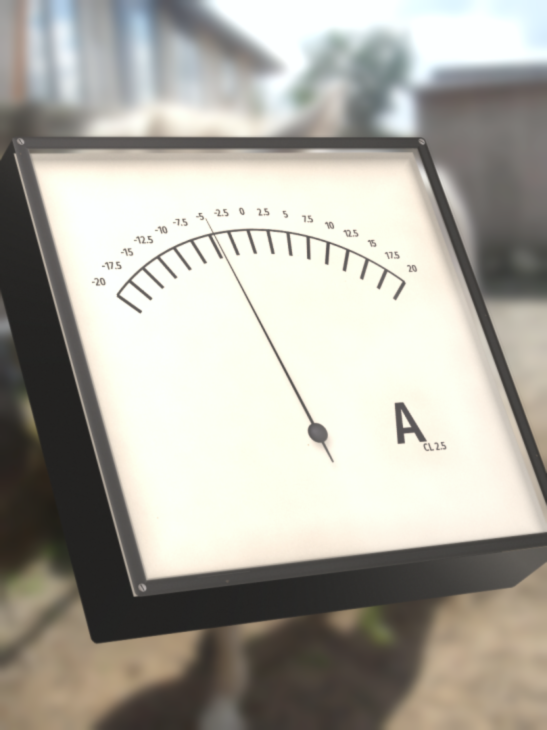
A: -5 A
